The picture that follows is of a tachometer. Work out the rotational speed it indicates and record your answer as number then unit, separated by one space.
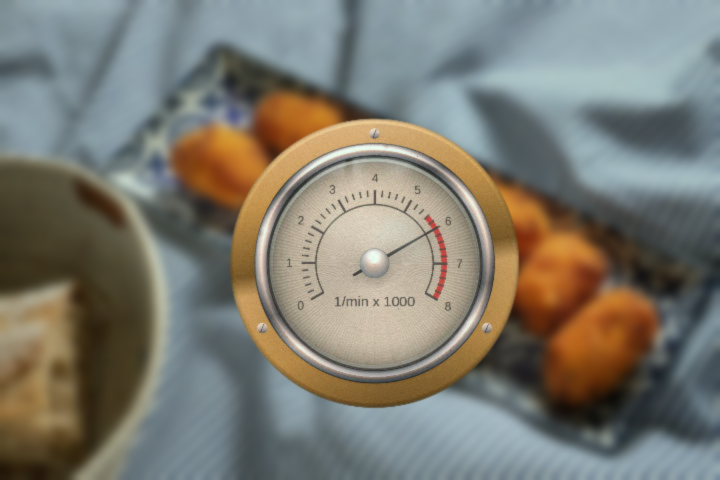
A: 6000 rpm
